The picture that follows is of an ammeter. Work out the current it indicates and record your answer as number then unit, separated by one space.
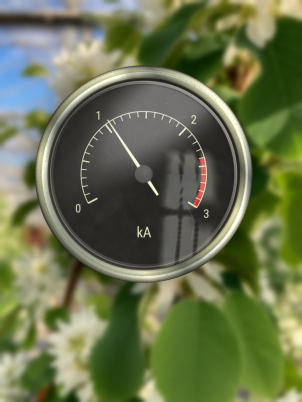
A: 1.05 kA
